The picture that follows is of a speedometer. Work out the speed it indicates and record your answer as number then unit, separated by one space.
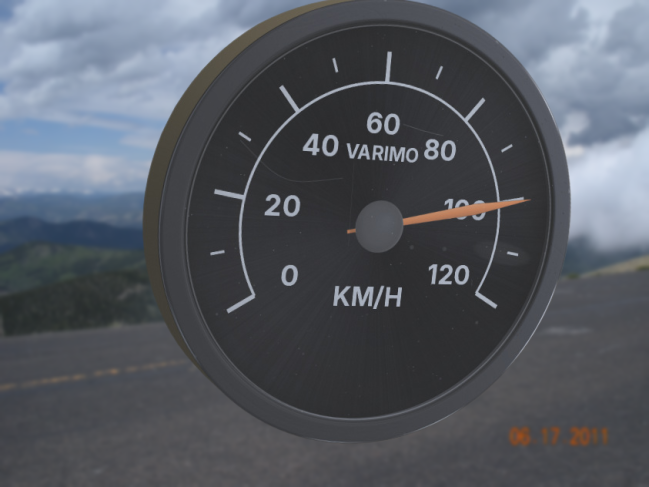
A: 100 km/h
